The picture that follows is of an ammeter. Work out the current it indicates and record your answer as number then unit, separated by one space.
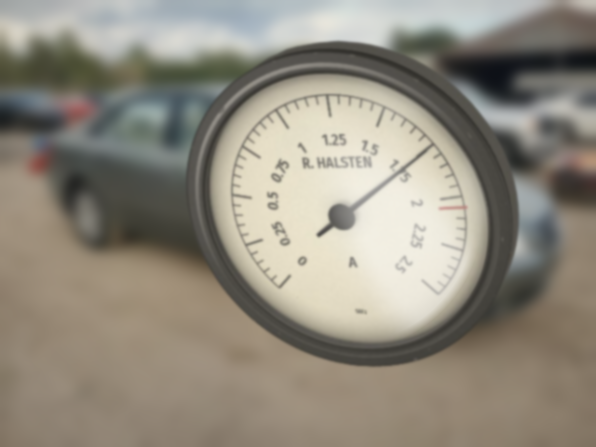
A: 1.75 A
